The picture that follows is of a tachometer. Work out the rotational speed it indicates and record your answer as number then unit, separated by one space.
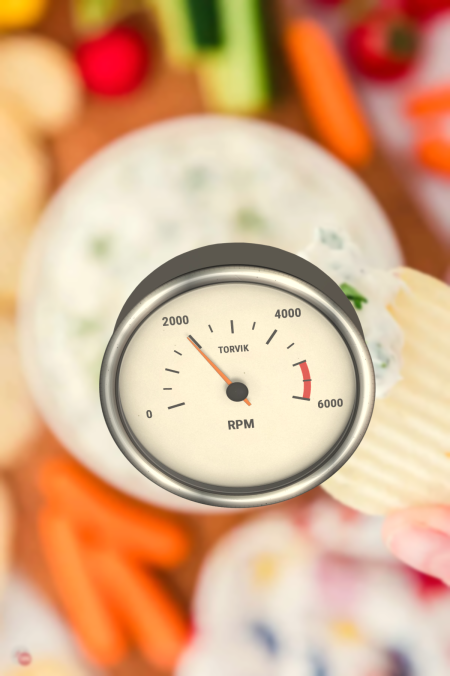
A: 2000 rpm
